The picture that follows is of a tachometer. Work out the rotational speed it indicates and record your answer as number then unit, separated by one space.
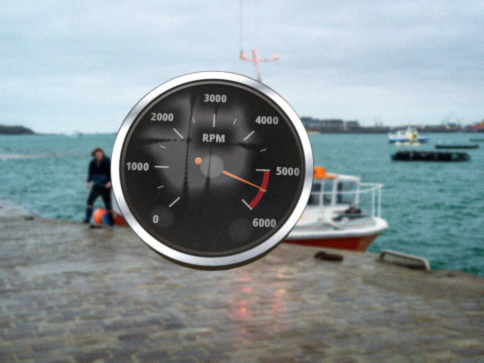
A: 5500 rpm
